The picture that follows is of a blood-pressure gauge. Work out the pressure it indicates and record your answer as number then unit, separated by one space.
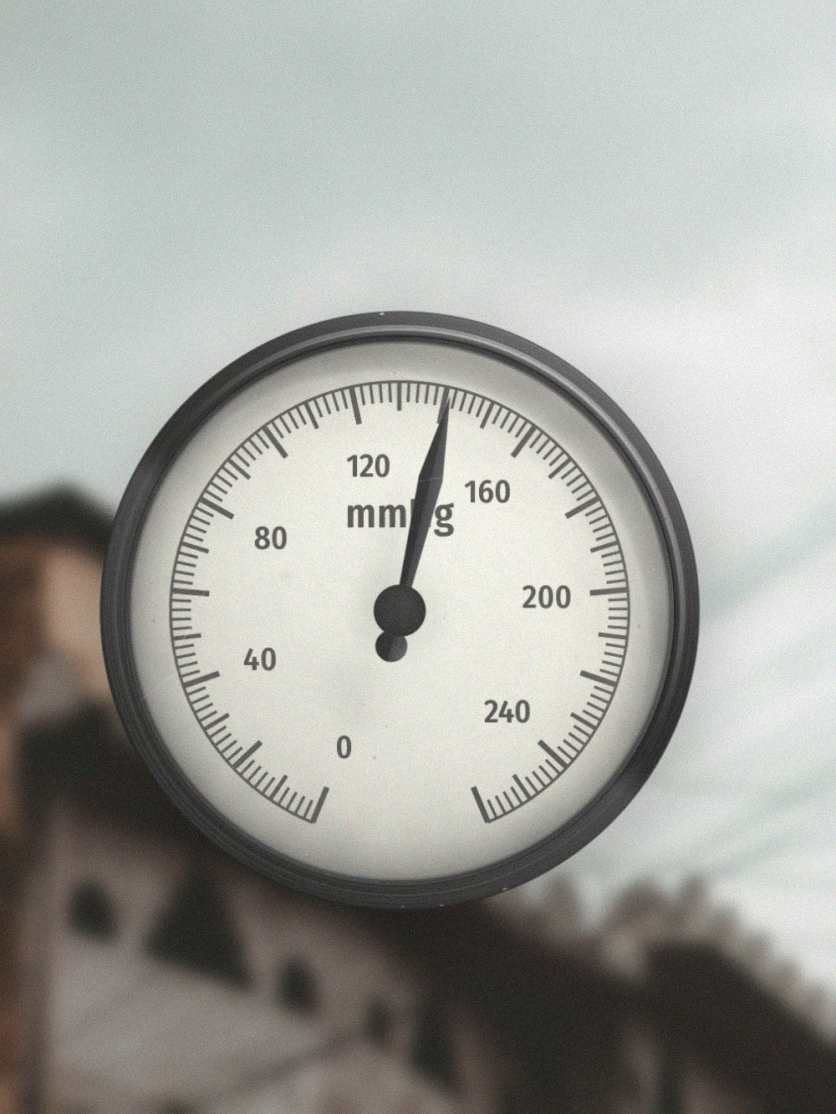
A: 141 mmHg
